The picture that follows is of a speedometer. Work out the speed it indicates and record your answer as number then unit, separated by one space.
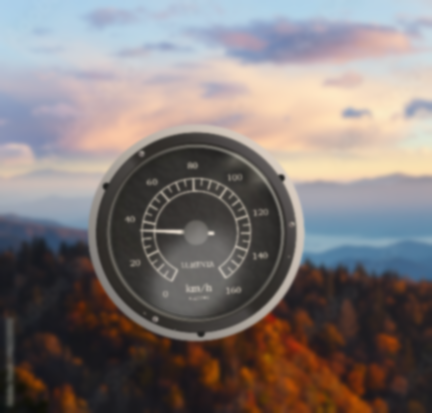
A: 35 km/h
